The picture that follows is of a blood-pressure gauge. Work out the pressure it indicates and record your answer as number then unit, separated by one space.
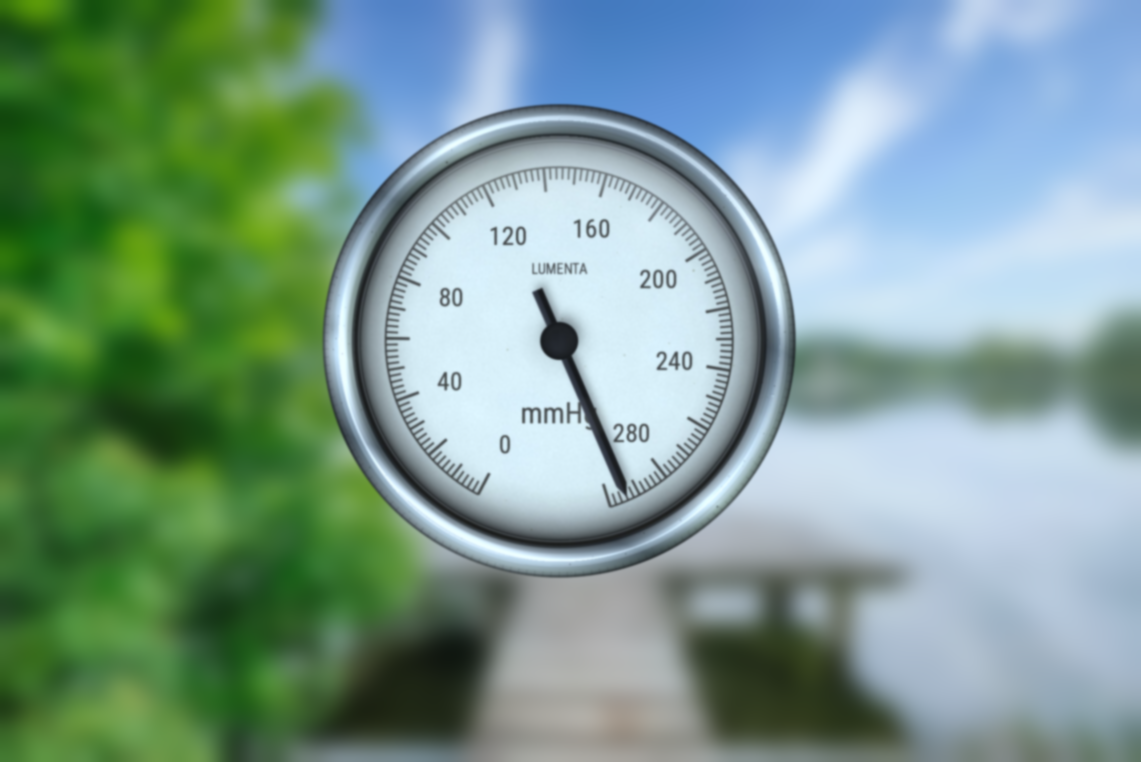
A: 294 mmHg
